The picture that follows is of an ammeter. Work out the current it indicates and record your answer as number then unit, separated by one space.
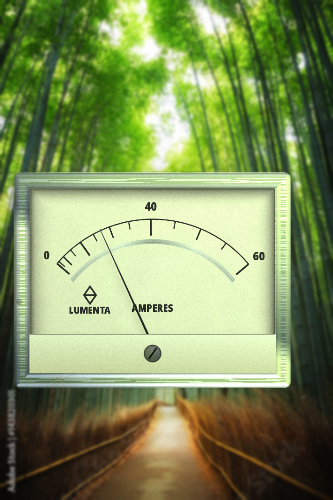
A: 27.5 A
